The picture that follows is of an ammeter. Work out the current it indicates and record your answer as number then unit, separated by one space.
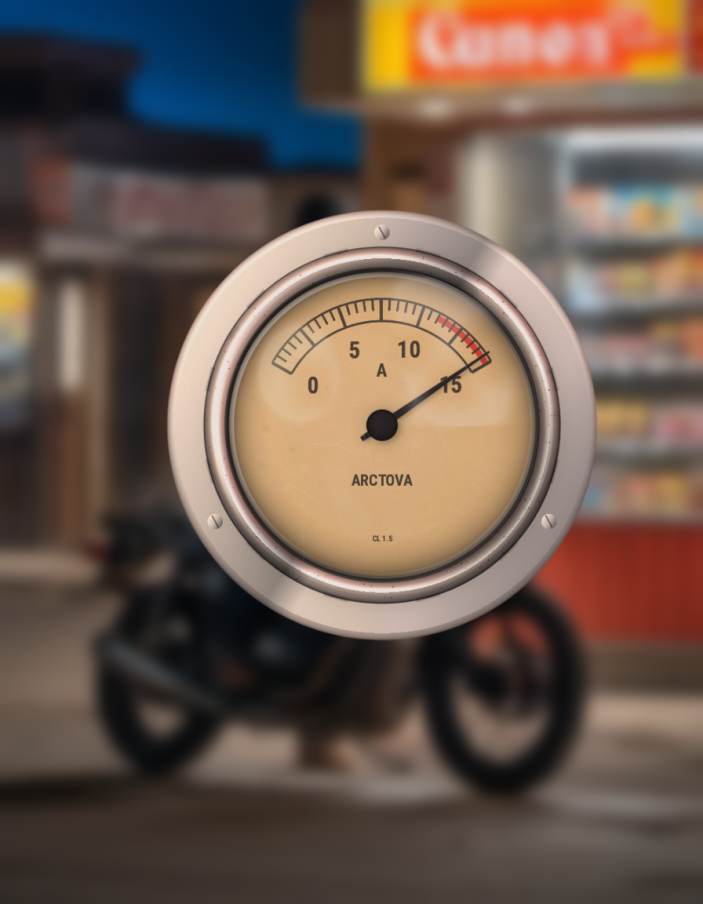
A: 14.5 A
